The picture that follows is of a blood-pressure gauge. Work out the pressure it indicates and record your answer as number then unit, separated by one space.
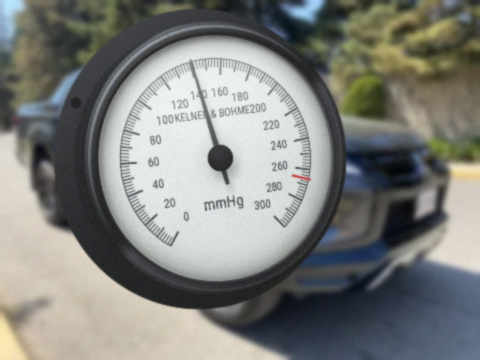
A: 140 mmHg
